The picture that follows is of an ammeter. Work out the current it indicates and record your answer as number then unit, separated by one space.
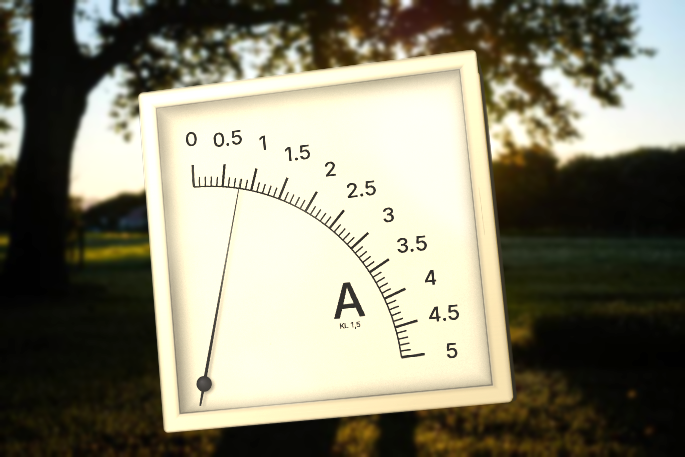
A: 0.8 A
